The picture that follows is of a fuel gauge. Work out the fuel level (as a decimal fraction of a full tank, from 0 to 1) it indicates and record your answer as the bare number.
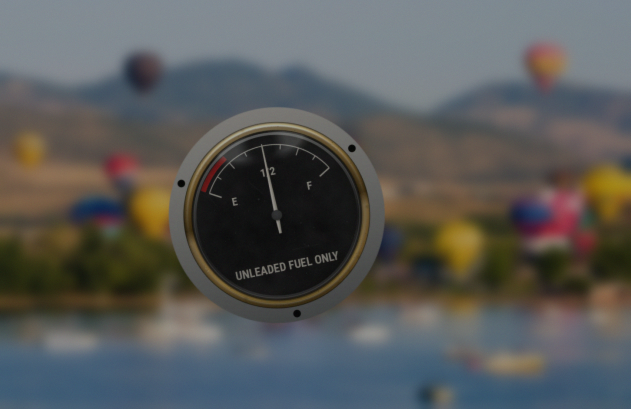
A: 0.5
